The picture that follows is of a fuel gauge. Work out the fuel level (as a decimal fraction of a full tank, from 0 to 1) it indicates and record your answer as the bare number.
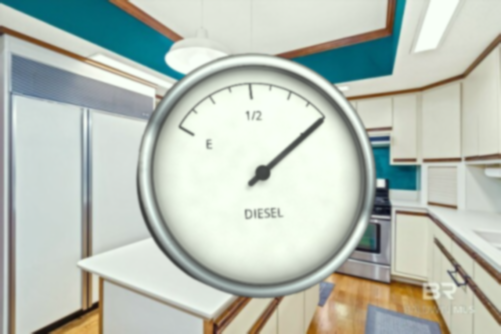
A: 1
